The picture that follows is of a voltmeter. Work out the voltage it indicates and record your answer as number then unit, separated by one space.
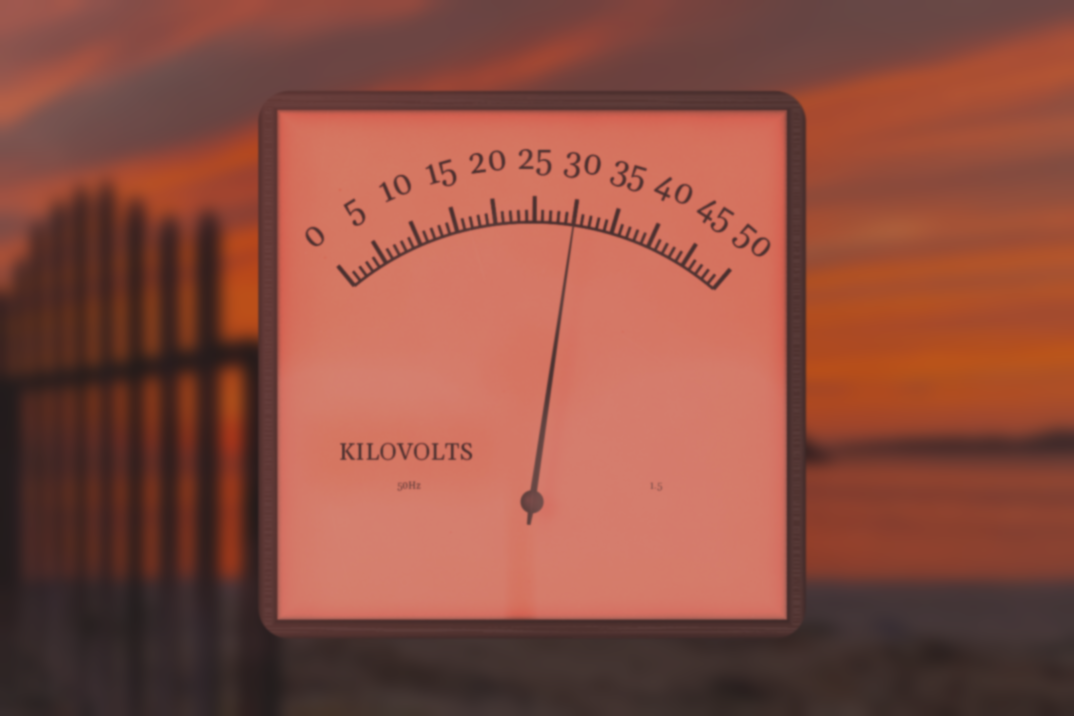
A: 30 kV
